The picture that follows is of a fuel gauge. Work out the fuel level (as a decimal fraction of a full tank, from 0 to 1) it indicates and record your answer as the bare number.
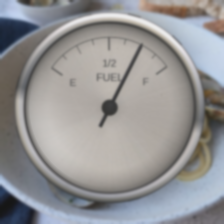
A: 0.75
